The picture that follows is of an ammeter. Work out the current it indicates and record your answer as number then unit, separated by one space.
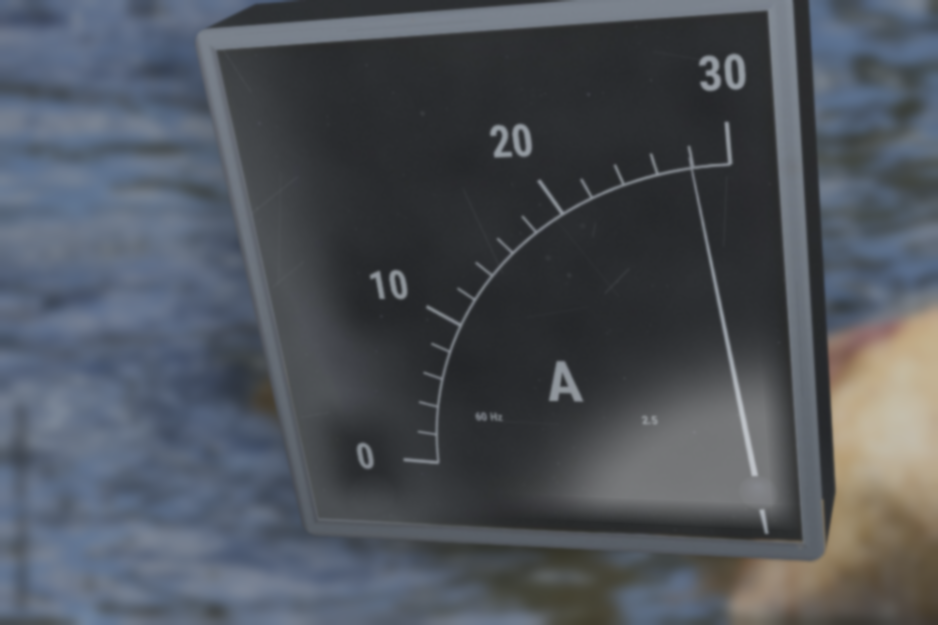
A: 28 A
